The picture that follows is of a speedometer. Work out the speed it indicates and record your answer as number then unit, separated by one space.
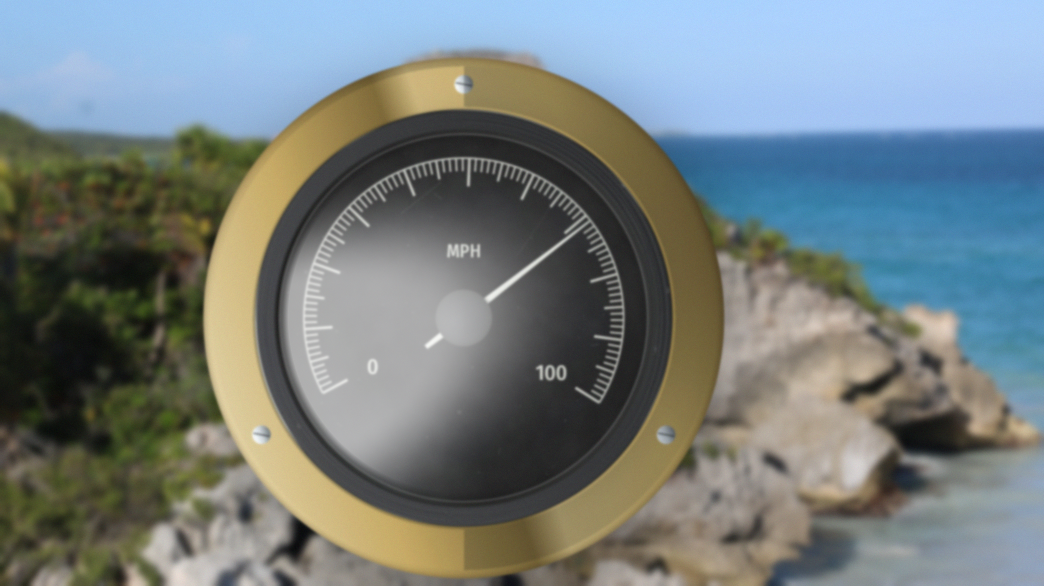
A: 71 mph
